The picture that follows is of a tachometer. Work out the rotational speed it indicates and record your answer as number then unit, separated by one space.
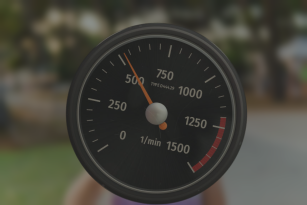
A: 525 rpm
